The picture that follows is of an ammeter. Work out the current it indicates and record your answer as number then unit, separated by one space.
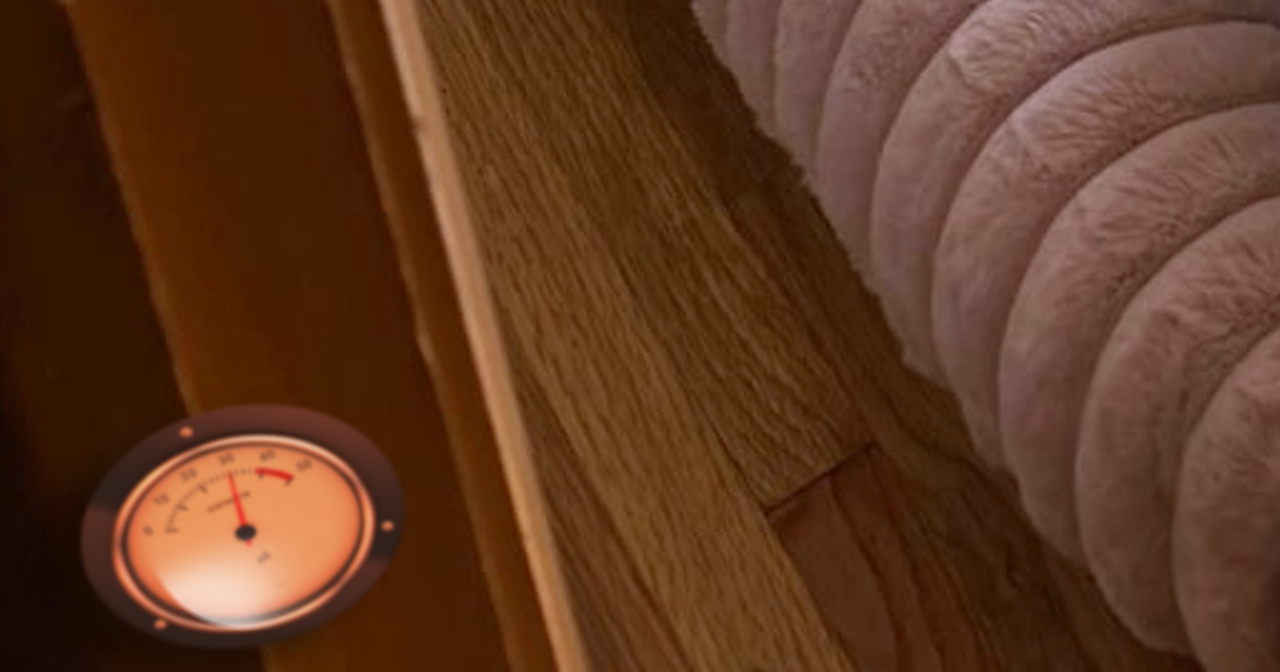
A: 30 µA
